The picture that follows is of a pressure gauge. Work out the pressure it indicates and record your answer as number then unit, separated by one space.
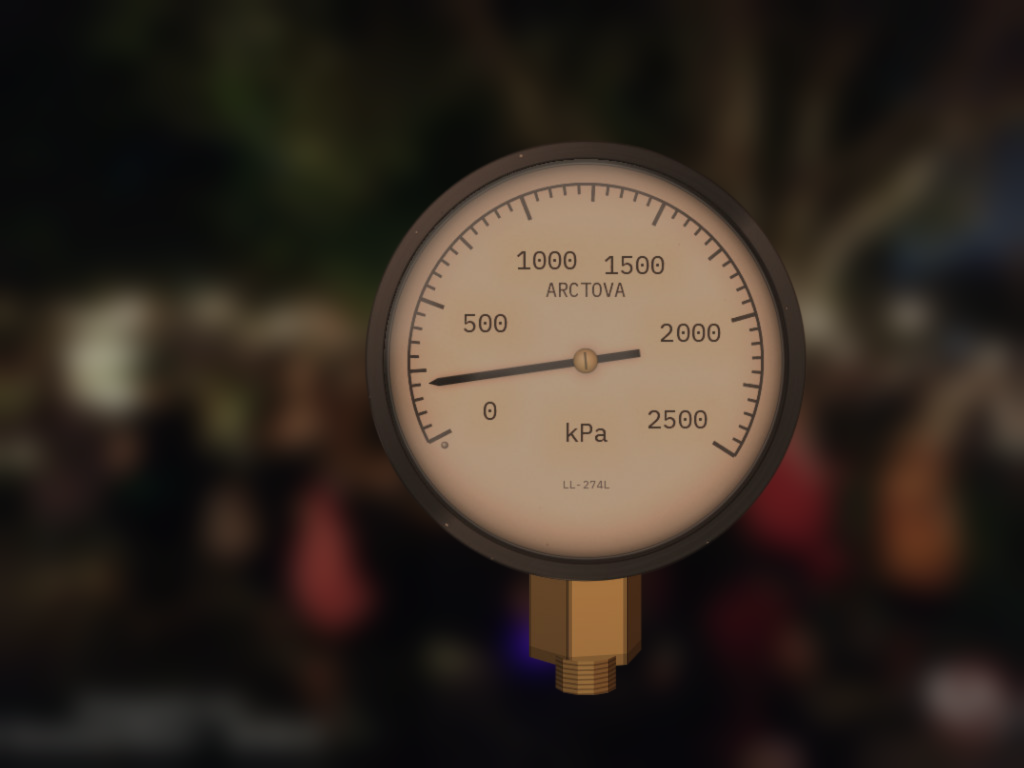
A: 200 kPa
